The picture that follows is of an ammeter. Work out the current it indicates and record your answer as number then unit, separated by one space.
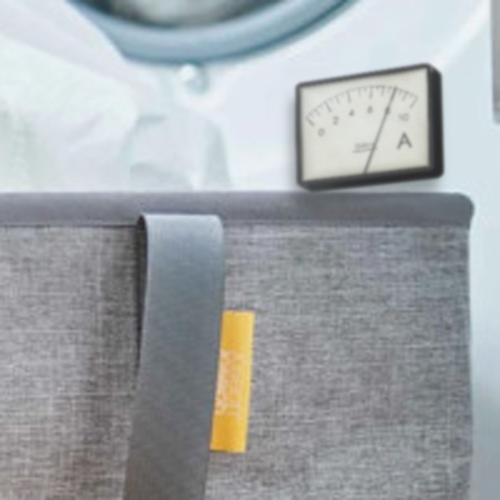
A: 8 A
